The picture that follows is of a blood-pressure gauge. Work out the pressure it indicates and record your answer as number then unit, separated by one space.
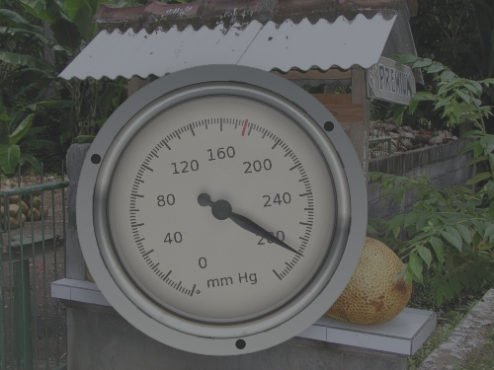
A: 280 mmHg
